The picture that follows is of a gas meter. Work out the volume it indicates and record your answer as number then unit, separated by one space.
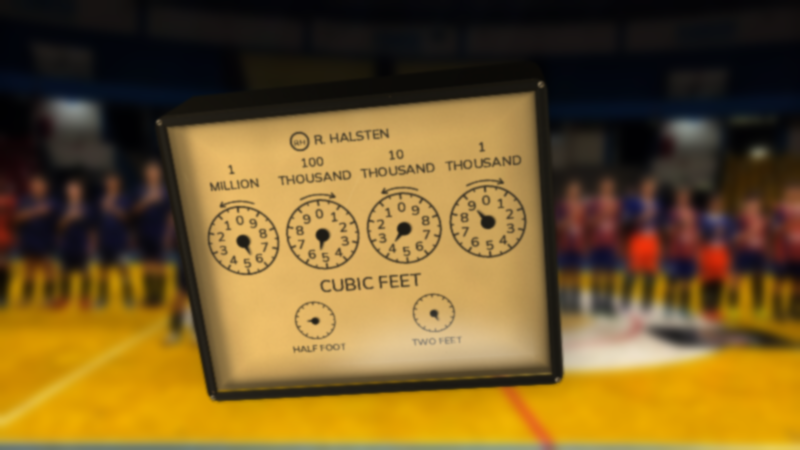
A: 553900 ft³
